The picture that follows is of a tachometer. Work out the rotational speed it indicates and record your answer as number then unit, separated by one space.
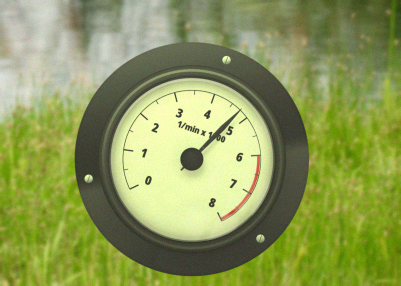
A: 4750 rpm
